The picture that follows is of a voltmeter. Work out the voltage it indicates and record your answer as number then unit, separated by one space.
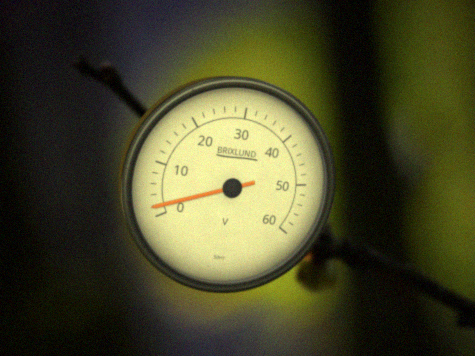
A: 2 V
